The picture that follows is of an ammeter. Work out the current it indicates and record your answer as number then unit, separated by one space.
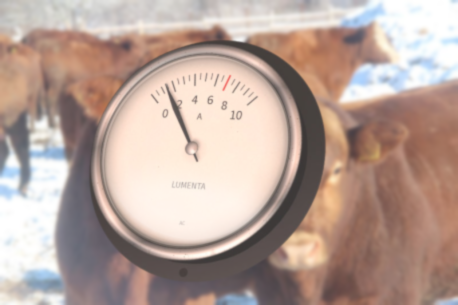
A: 1.5 A
